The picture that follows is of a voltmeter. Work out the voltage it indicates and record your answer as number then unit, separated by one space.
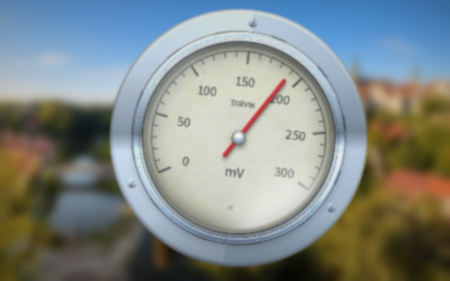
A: 190 mV
